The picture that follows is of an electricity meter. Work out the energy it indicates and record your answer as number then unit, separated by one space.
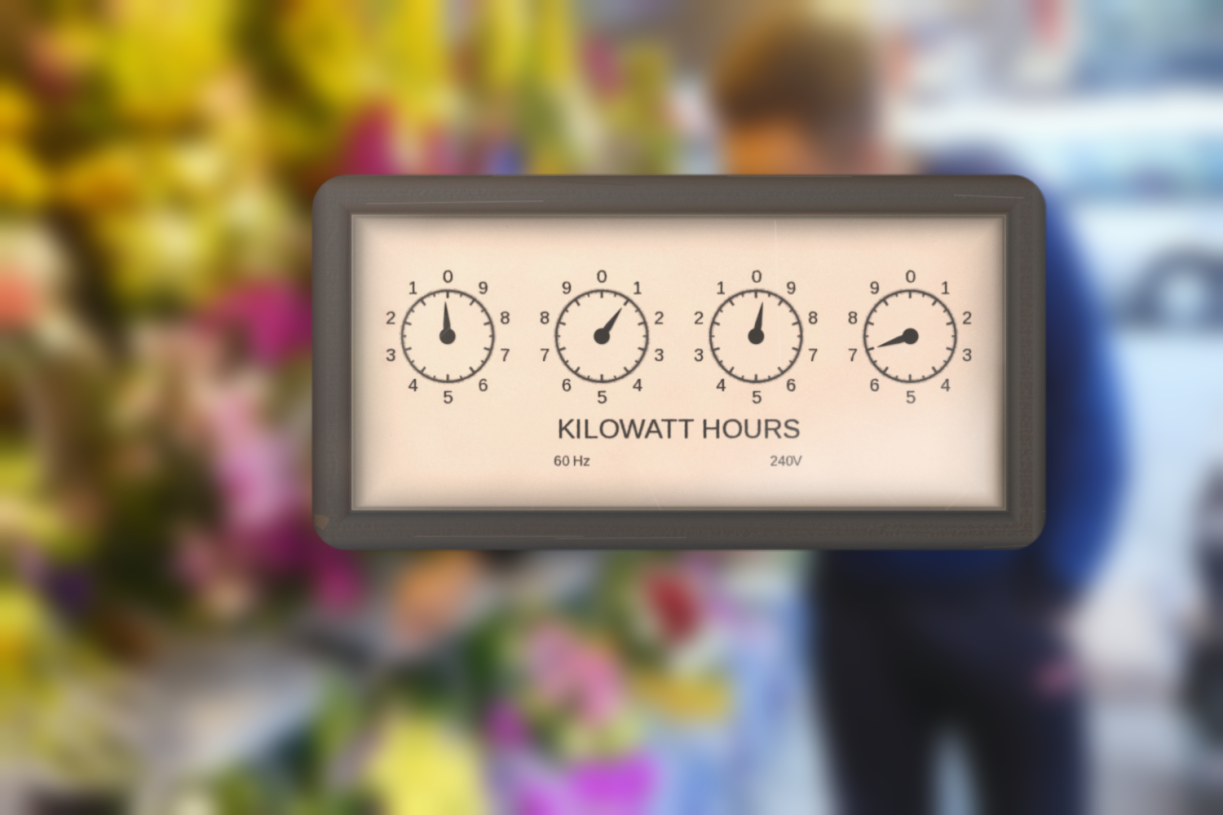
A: 97 kWh
